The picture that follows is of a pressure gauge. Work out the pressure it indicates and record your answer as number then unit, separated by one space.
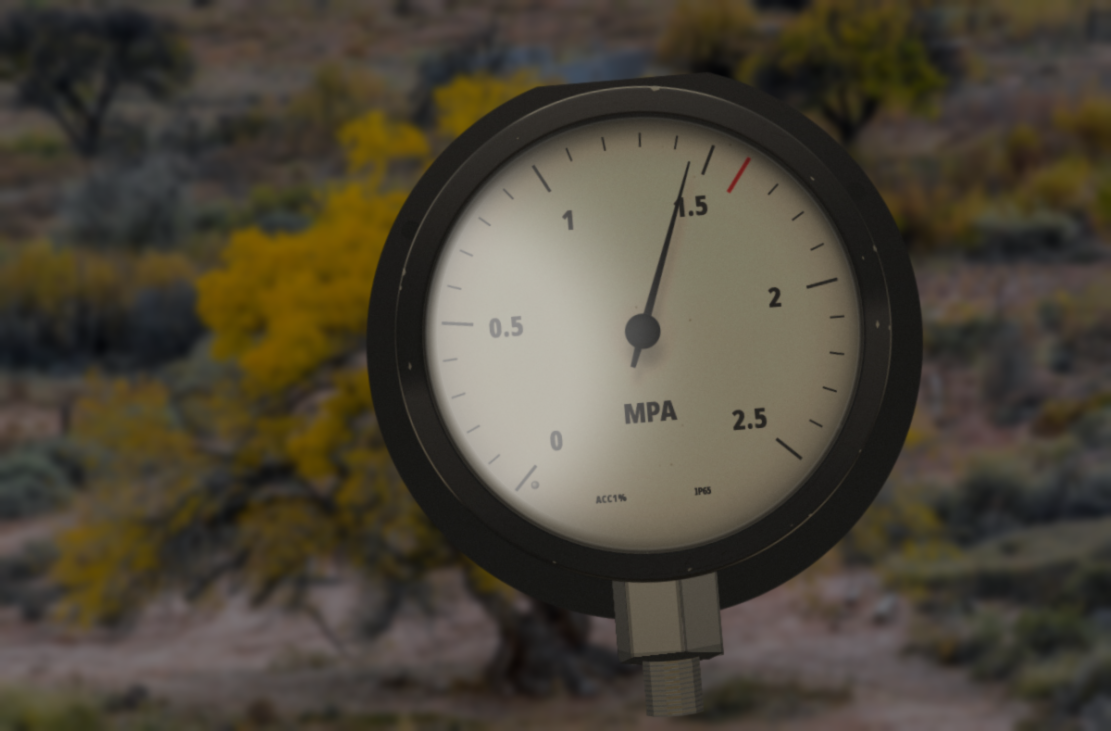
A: 1.45 MPa
